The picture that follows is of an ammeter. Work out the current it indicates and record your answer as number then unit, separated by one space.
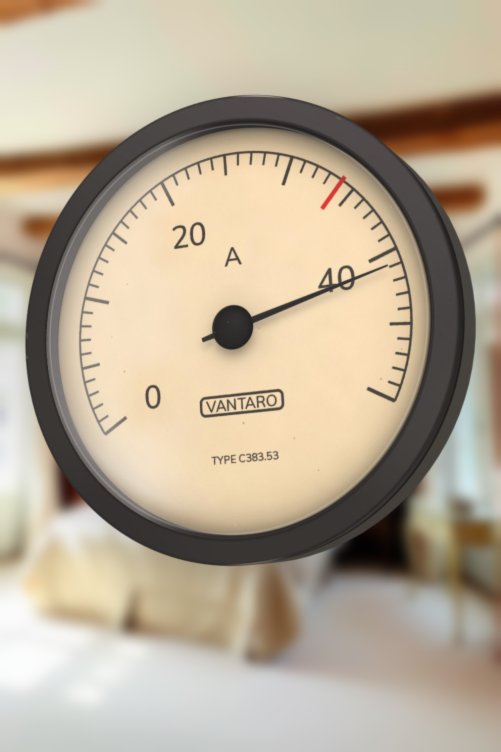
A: 41 A
